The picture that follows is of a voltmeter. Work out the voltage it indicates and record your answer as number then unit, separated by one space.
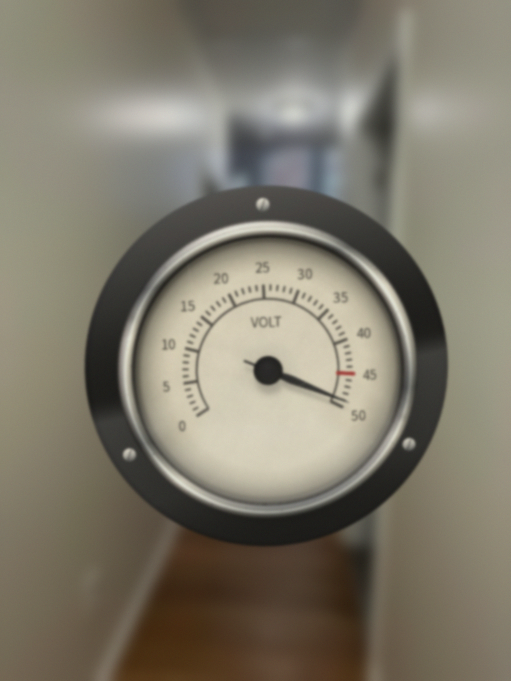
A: 49 V
